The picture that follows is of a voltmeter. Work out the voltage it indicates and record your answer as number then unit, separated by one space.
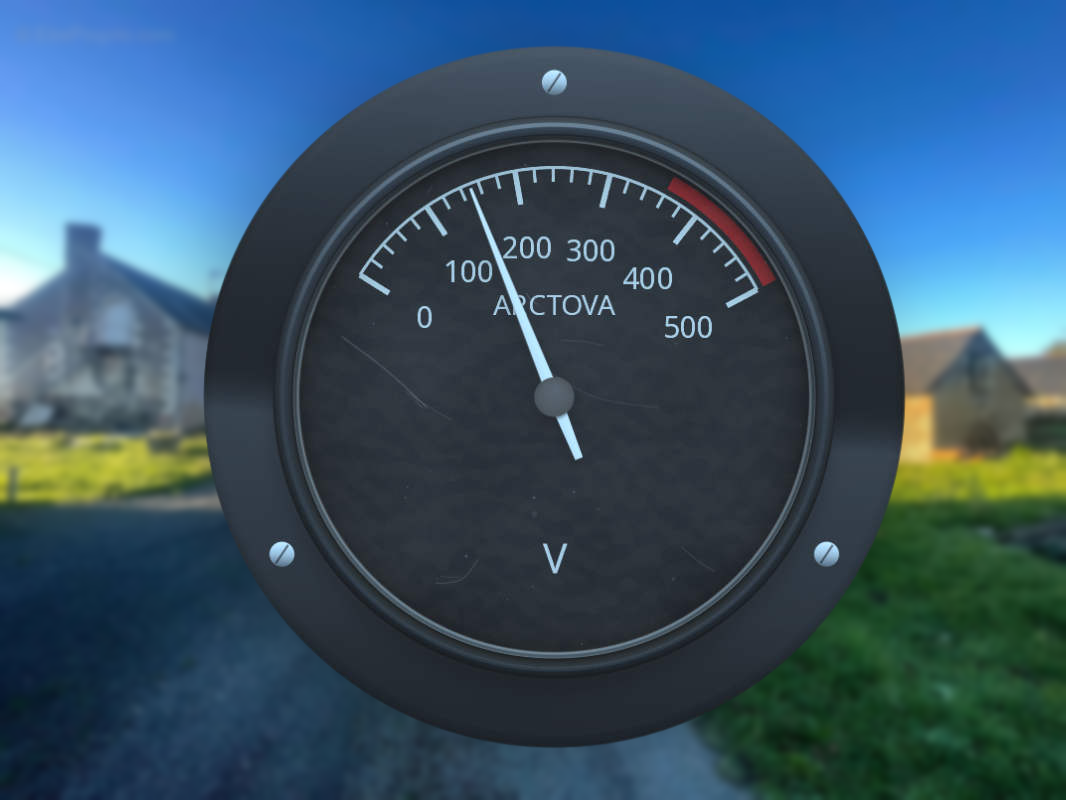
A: 150 V
